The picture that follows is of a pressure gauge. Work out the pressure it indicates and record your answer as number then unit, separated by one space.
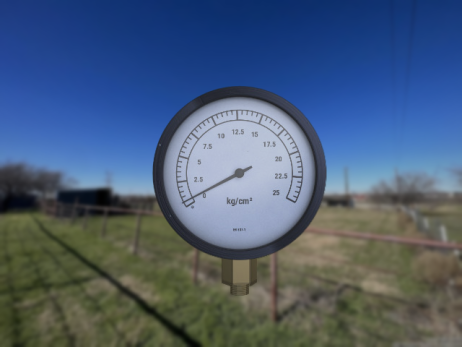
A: 0.5 kg/cm²
